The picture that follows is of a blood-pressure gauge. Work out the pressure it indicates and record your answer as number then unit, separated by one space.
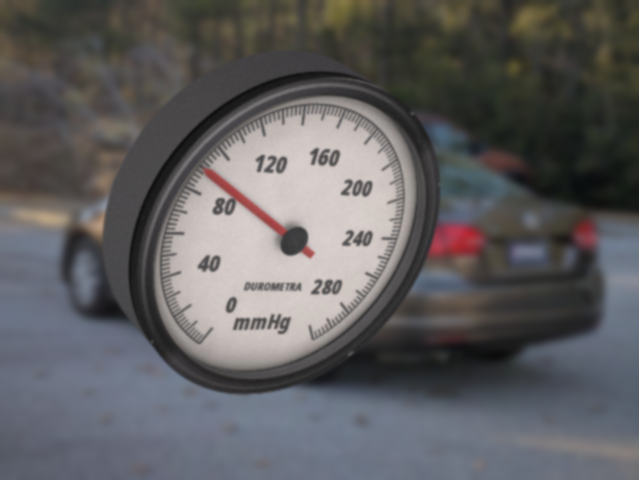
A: 90 mmHg
